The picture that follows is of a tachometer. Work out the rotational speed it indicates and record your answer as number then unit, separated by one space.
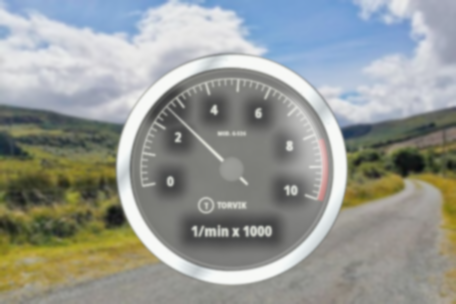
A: 2600 rpm
